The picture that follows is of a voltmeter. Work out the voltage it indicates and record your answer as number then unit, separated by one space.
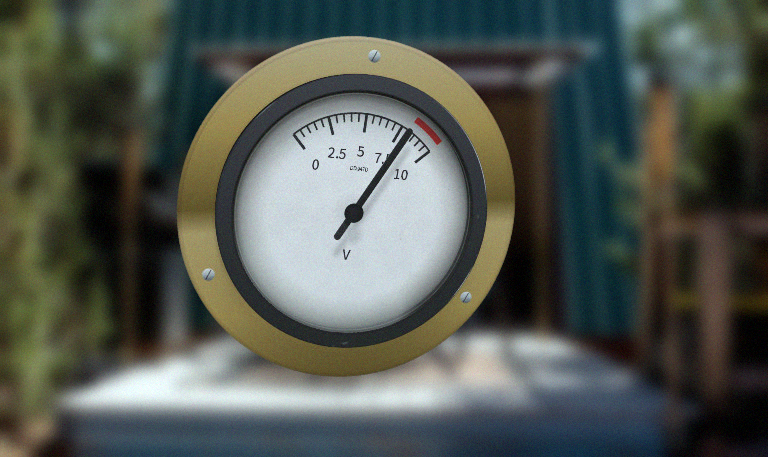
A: 8 V
